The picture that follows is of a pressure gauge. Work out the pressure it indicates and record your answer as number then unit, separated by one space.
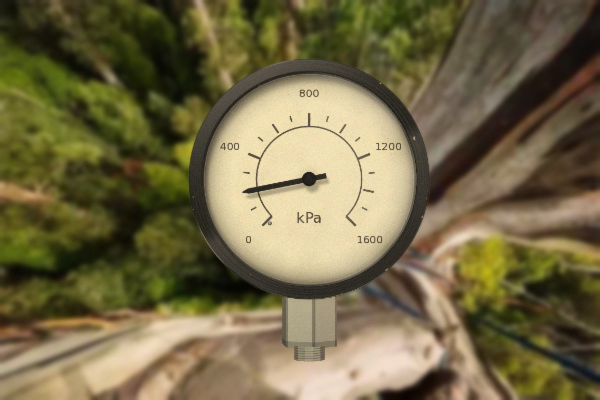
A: 200 kPa
